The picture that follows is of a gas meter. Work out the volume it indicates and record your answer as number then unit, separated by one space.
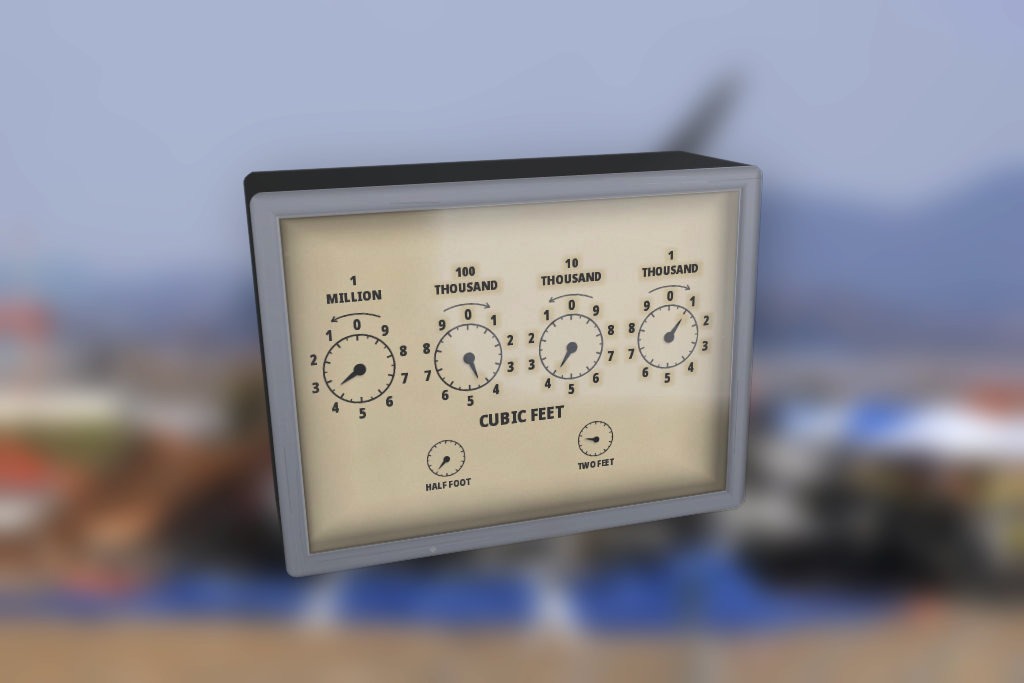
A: 344100 ft³
